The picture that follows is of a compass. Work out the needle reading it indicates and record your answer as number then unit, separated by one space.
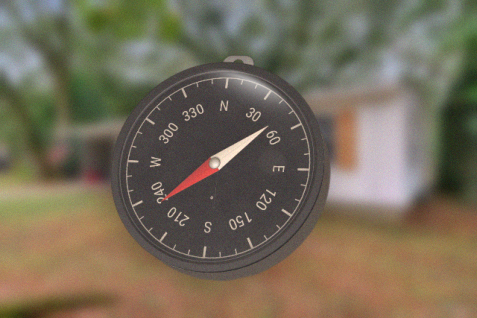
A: 230 °
